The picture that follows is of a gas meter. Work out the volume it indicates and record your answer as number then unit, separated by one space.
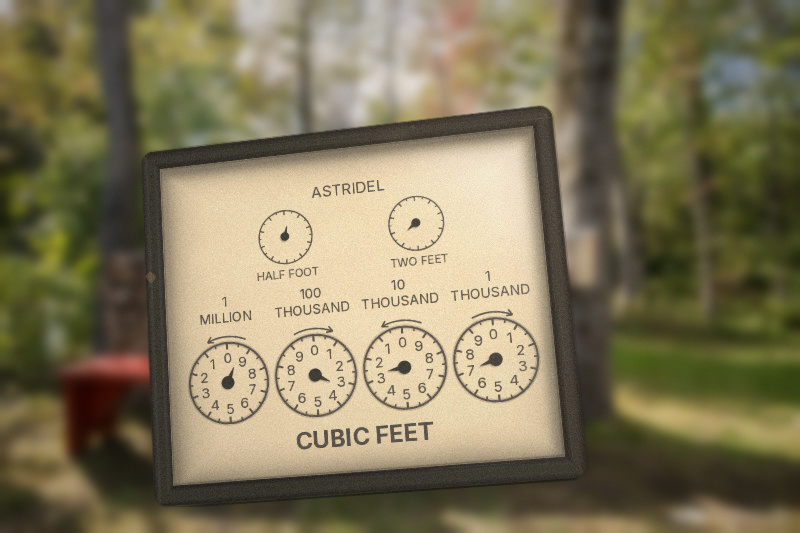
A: 932700 ft³
